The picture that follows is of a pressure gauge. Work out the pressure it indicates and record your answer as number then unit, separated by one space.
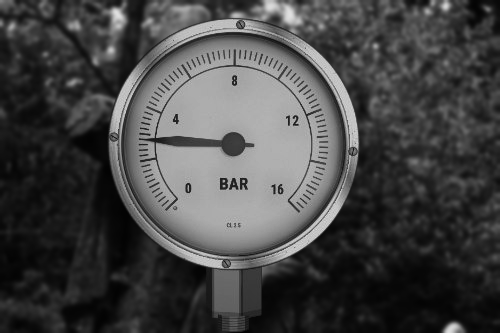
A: 2.8 bar
